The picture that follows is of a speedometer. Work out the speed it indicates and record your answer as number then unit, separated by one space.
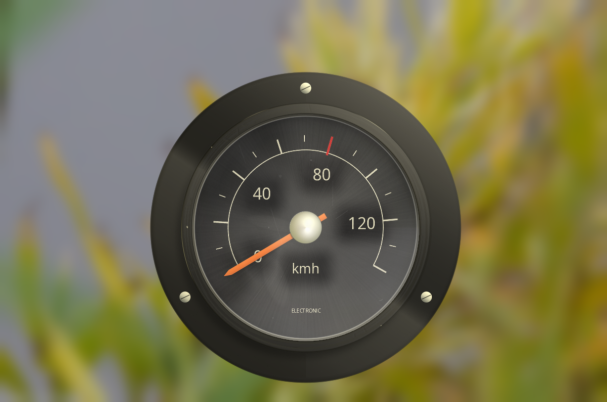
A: 0 km/h
